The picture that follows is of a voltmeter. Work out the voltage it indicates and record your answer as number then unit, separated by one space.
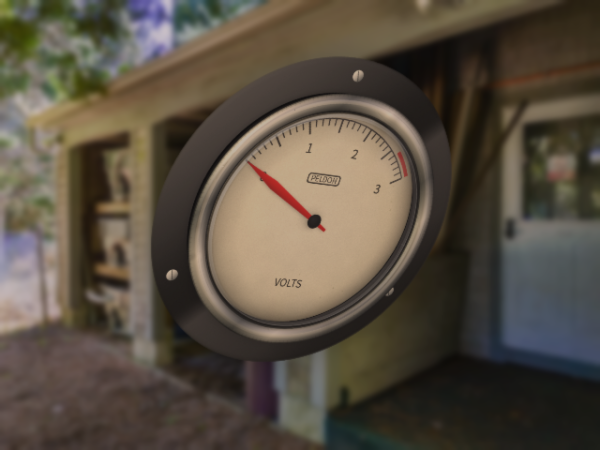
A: 0 V
